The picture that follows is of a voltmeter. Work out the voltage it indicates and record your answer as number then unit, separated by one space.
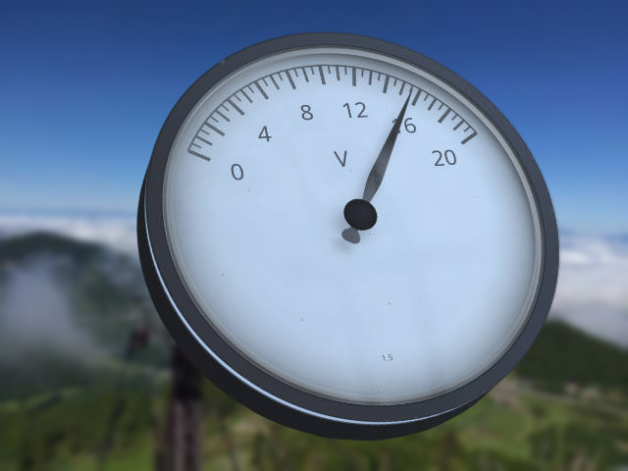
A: 15.5 V
